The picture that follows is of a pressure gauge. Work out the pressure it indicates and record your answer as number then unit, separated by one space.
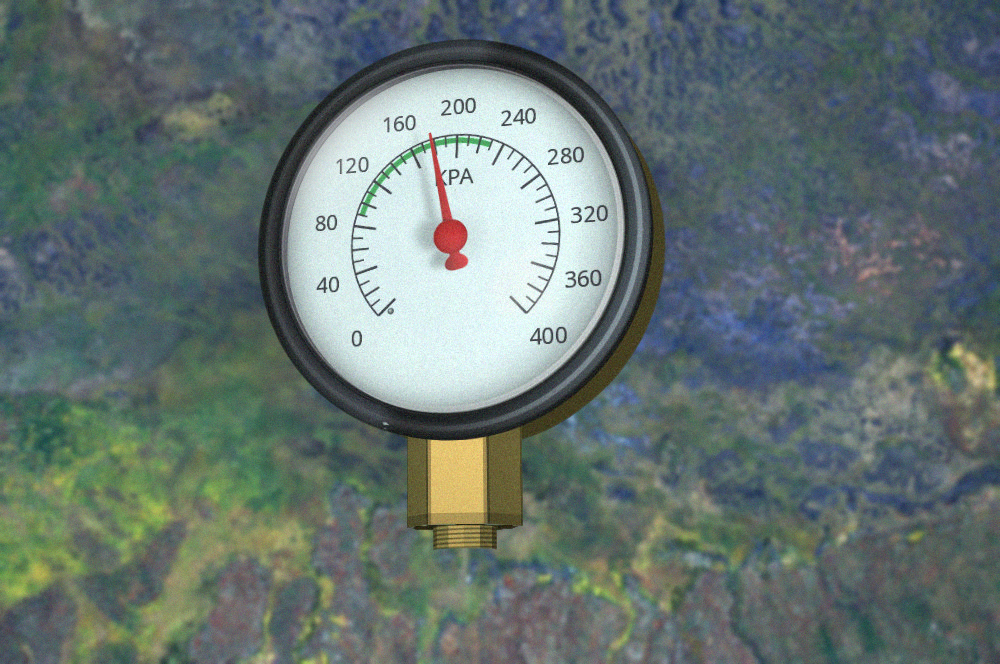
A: 180 kPa
